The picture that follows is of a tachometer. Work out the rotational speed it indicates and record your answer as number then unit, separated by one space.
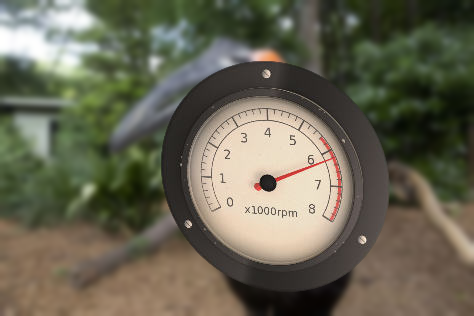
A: 6200 rpm
